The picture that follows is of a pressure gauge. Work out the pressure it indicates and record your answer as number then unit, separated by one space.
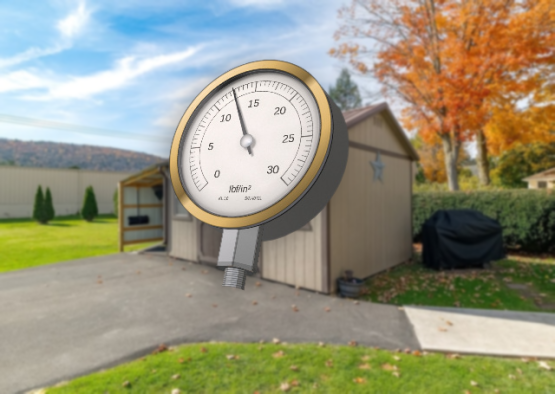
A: 12.5 psi
